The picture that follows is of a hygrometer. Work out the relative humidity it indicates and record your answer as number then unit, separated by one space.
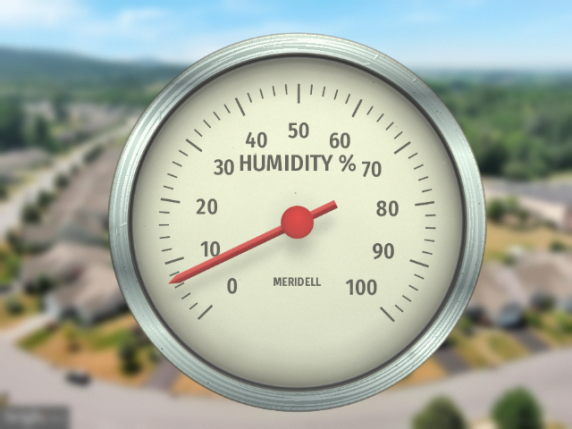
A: 7 %
